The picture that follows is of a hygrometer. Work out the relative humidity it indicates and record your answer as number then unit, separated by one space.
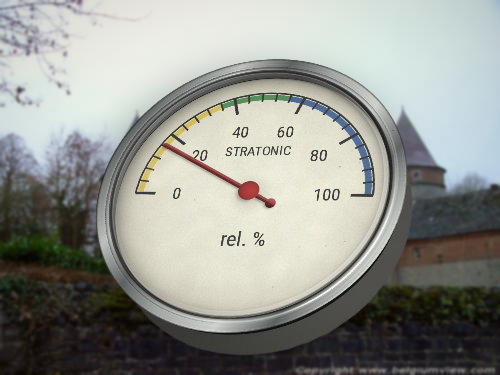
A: 16 %
